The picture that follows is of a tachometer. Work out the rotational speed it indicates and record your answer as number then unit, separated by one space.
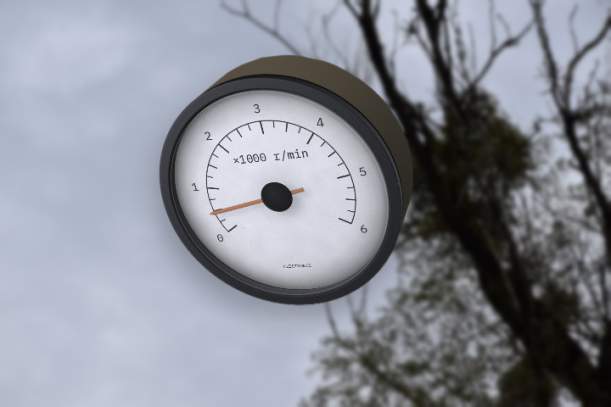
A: 500 rpm
